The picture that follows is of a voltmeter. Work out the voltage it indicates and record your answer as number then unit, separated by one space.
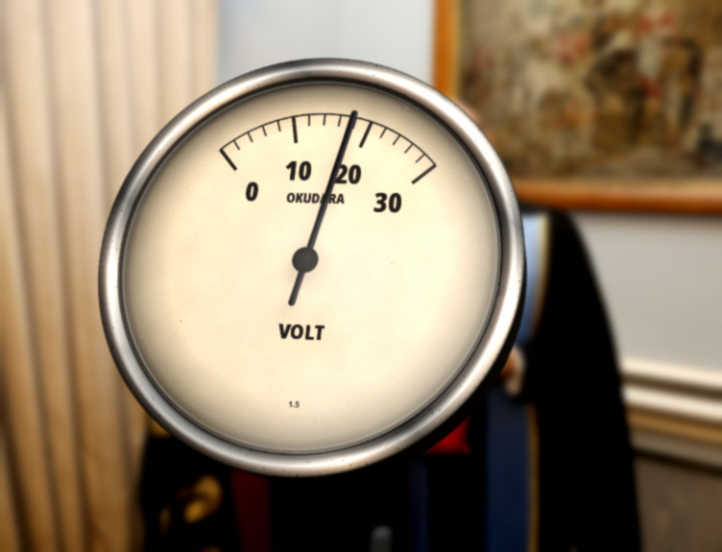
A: 18 V
